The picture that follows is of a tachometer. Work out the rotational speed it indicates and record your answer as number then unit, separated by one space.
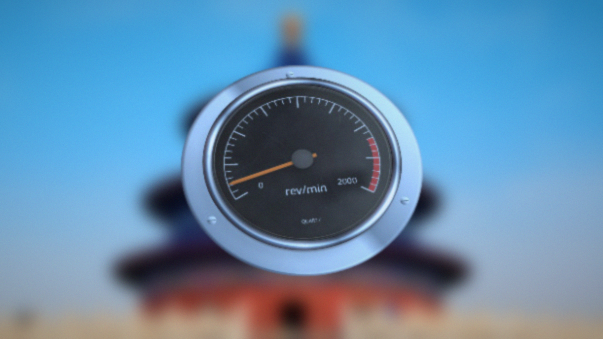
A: 100 rpm
